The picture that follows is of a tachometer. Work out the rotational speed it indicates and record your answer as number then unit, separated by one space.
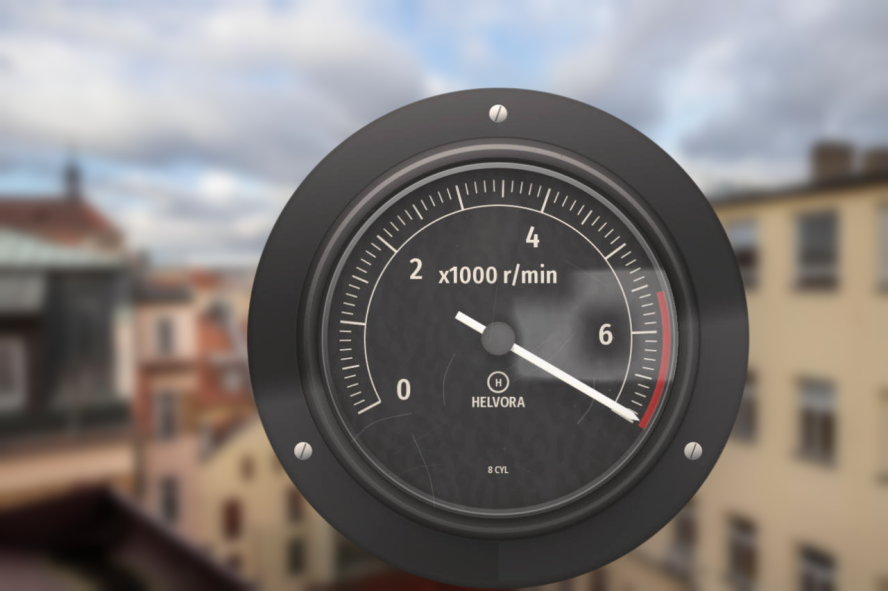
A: 6950 rpm
